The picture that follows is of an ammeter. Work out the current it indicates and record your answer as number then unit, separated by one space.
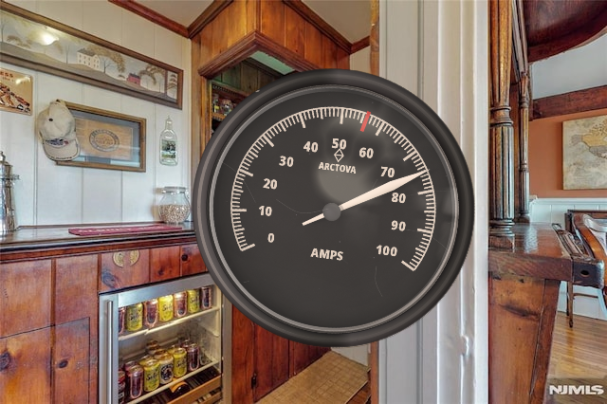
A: 75 A
